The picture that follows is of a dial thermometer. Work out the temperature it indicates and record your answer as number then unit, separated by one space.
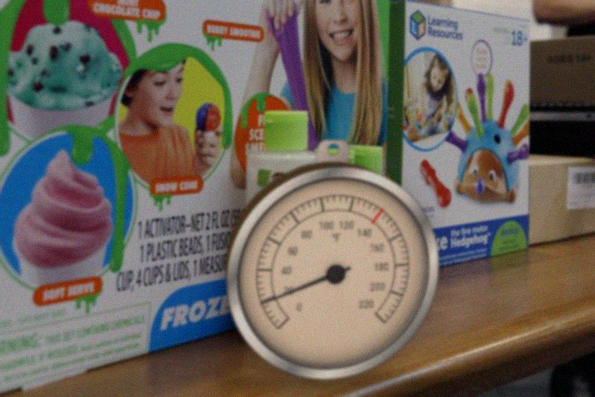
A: 20 °F
